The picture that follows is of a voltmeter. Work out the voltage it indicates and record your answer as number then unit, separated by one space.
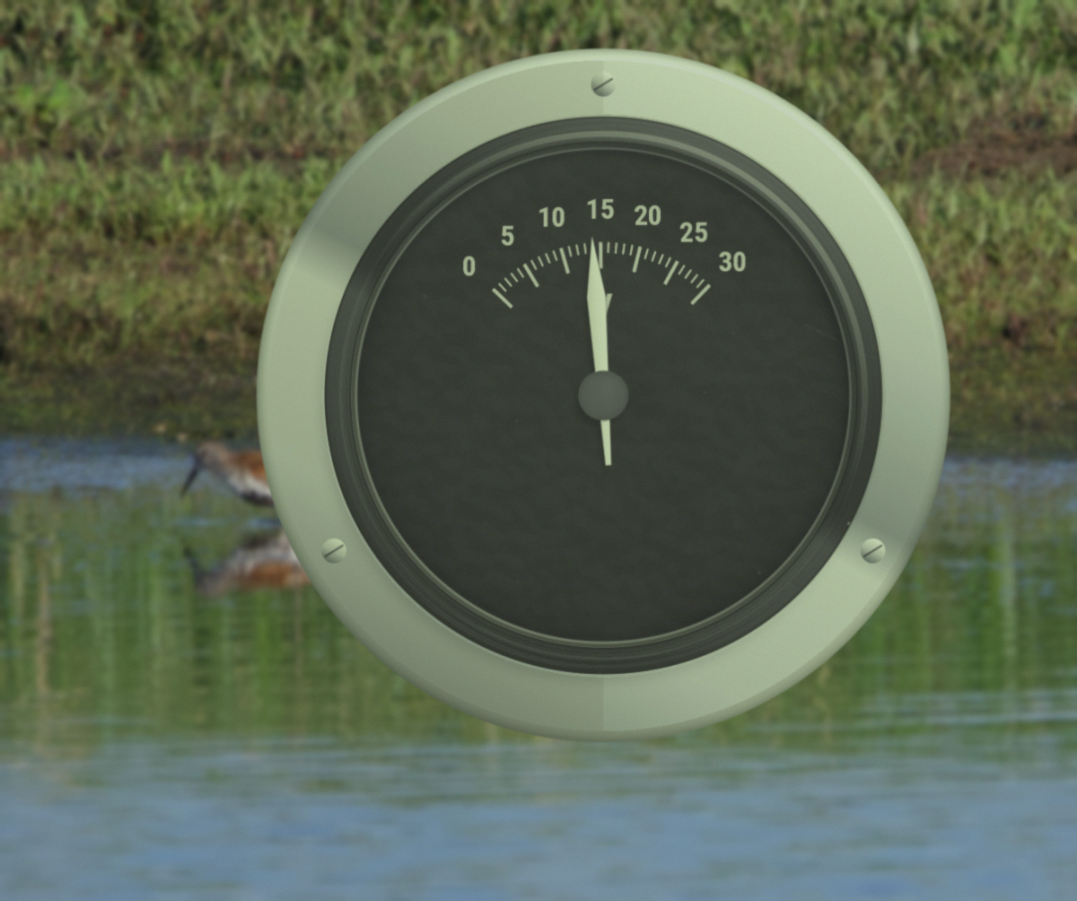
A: 14 V
